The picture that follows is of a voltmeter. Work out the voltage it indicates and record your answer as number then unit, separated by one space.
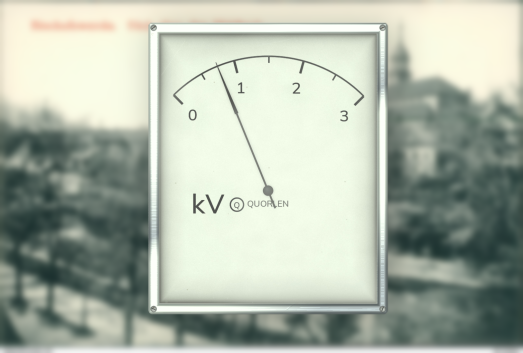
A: 0.75 kV
